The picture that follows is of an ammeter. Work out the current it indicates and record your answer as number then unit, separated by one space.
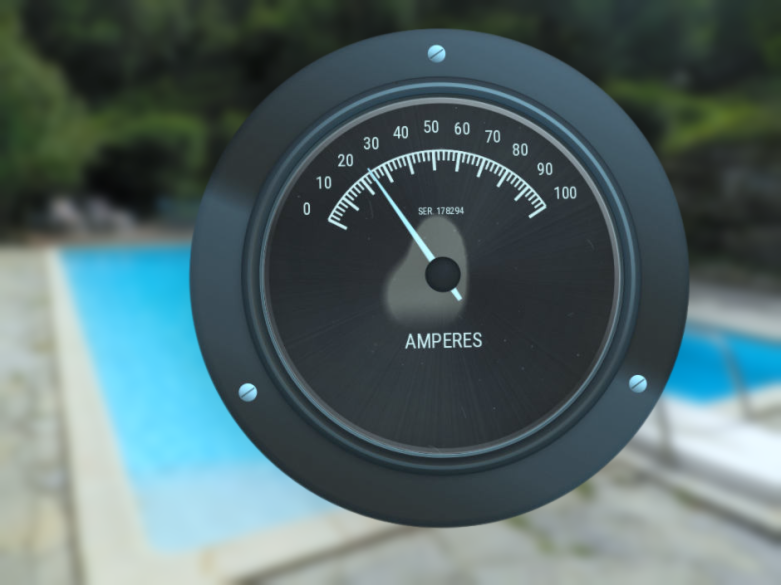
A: 24 A
